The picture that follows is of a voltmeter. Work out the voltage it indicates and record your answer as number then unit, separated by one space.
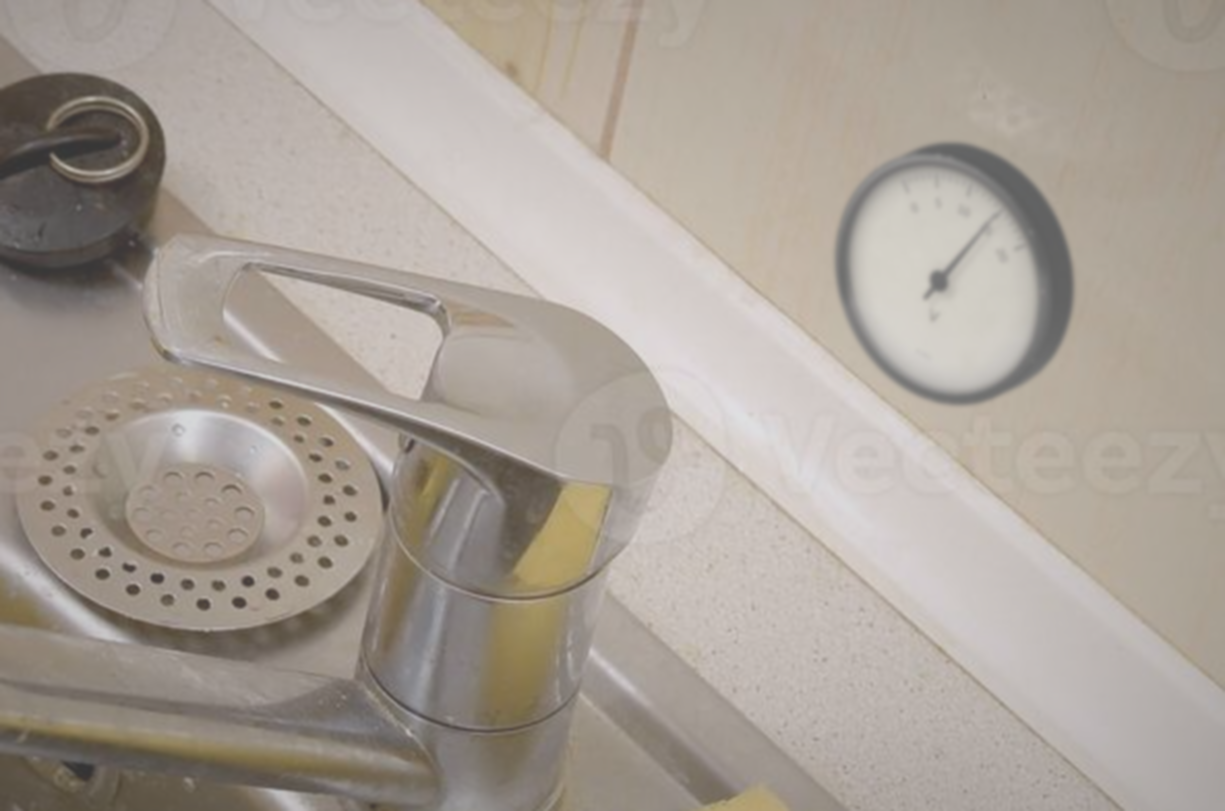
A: 15 V
